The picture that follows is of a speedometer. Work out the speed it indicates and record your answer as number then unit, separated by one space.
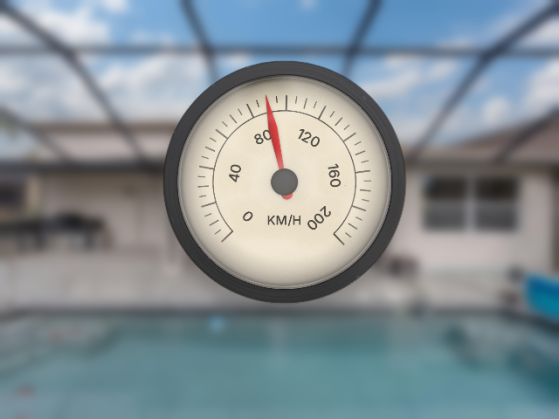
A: 90 km/h
